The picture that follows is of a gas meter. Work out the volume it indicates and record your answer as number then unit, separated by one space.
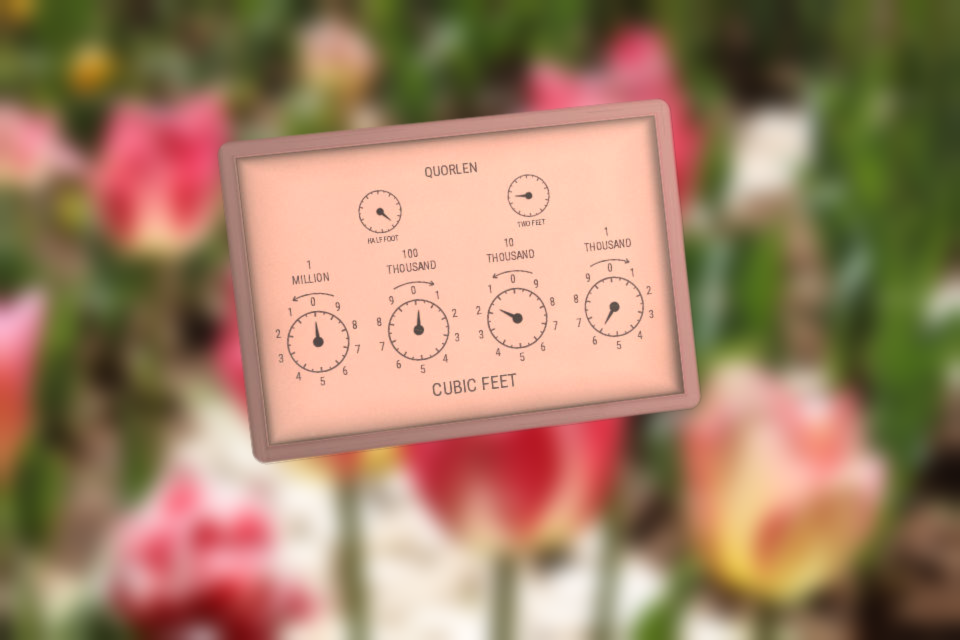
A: 1600 ft³
